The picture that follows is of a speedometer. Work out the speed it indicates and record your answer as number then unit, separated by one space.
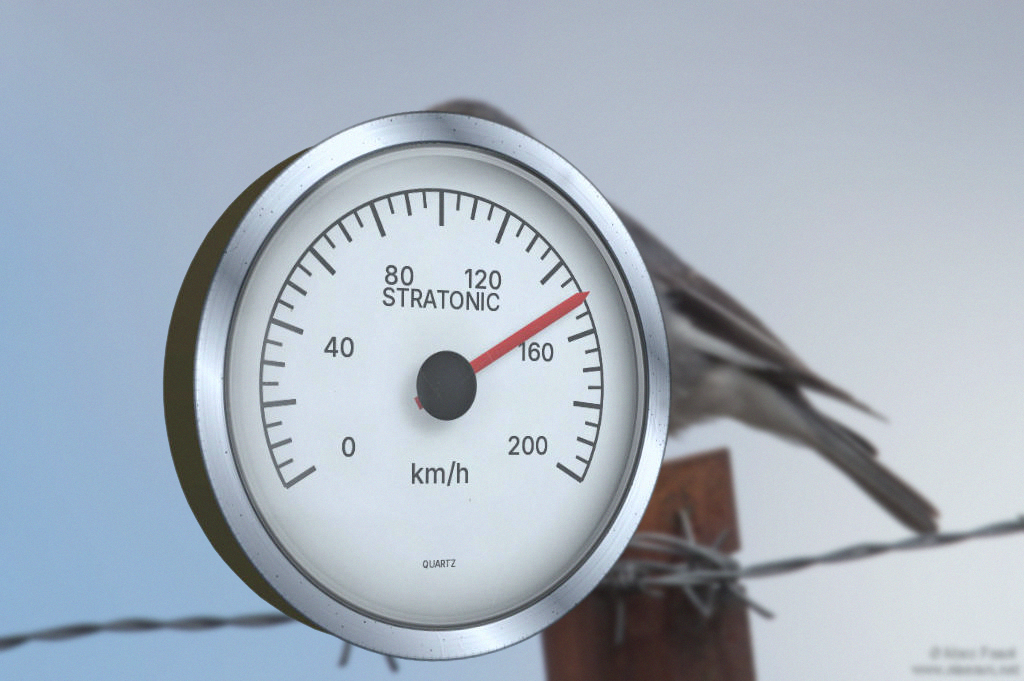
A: 150 km/h
